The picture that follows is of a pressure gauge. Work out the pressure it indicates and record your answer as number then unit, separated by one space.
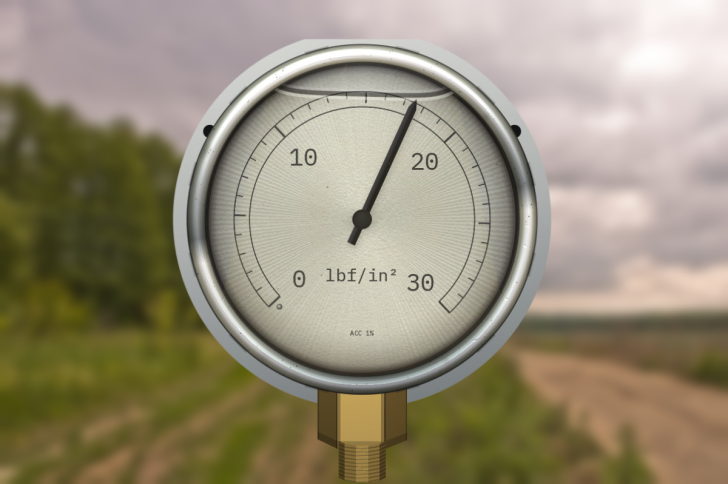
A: 17.5 psi
